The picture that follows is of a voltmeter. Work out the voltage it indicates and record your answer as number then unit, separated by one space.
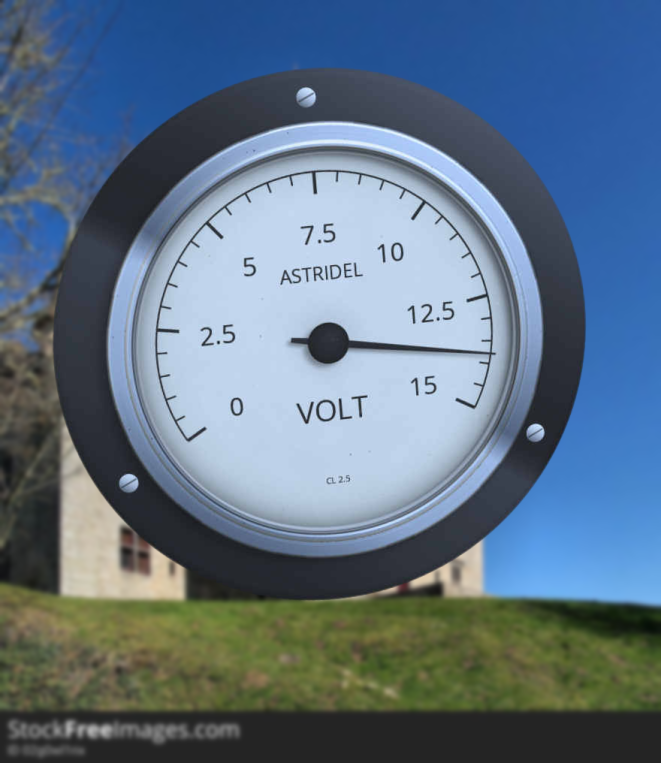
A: 13.75 V
